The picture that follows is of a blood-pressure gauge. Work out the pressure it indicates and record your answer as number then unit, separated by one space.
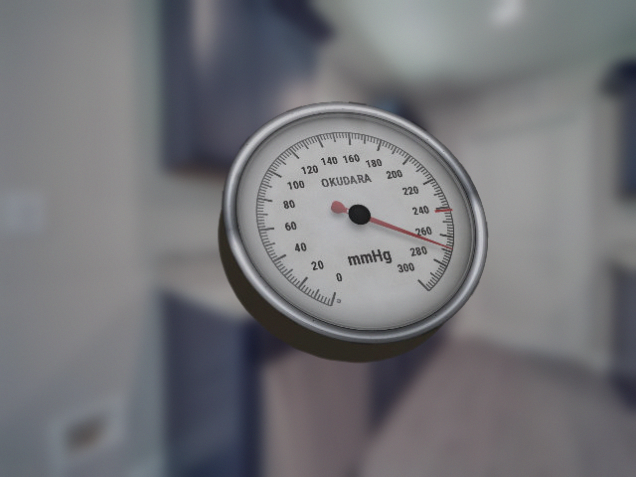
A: 270 mmHg
